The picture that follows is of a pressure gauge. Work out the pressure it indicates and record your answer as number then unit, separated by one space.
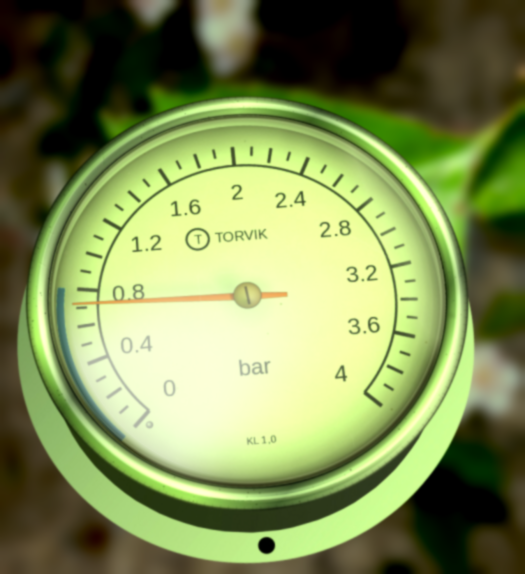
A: 0.7 bar
